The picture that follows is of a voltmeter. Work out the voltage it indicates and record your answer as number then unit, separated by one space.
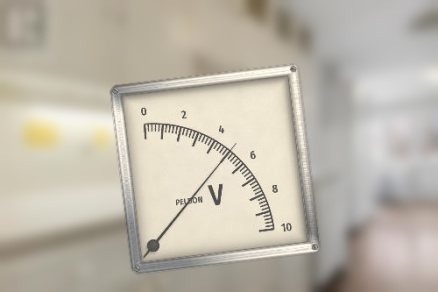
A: 5 V
